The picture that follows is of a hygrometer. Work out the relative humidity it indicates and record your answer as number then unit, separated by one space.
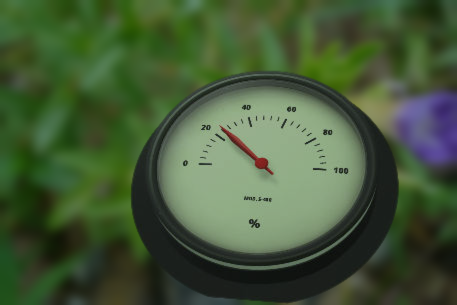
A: 24 %
